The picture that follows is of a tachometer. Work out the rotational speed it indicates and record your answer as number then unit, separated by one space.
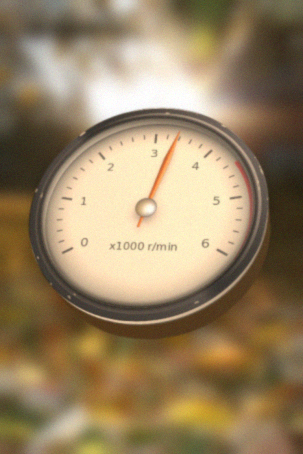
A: 3400 rpm
